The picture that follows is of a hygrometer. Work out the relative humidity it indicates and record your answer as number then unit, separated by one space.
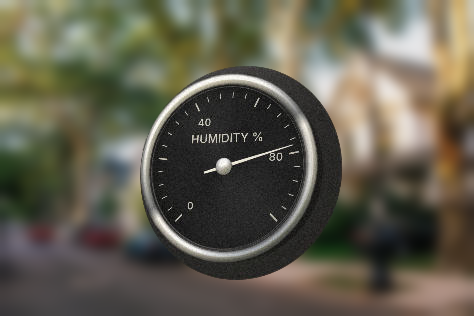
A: 78 %
